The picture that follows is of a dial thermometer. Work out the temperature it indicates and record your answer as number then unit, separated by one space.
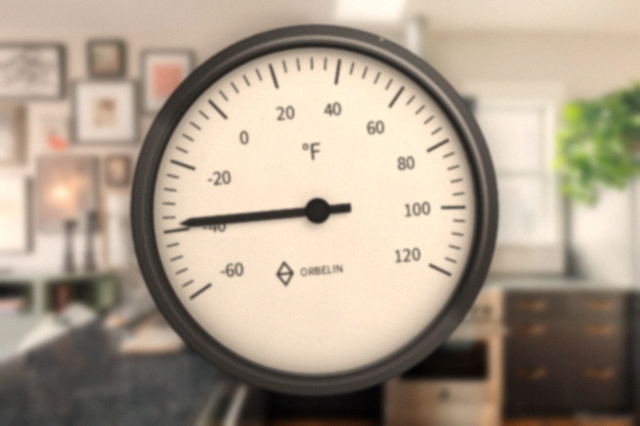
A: -38 °F
